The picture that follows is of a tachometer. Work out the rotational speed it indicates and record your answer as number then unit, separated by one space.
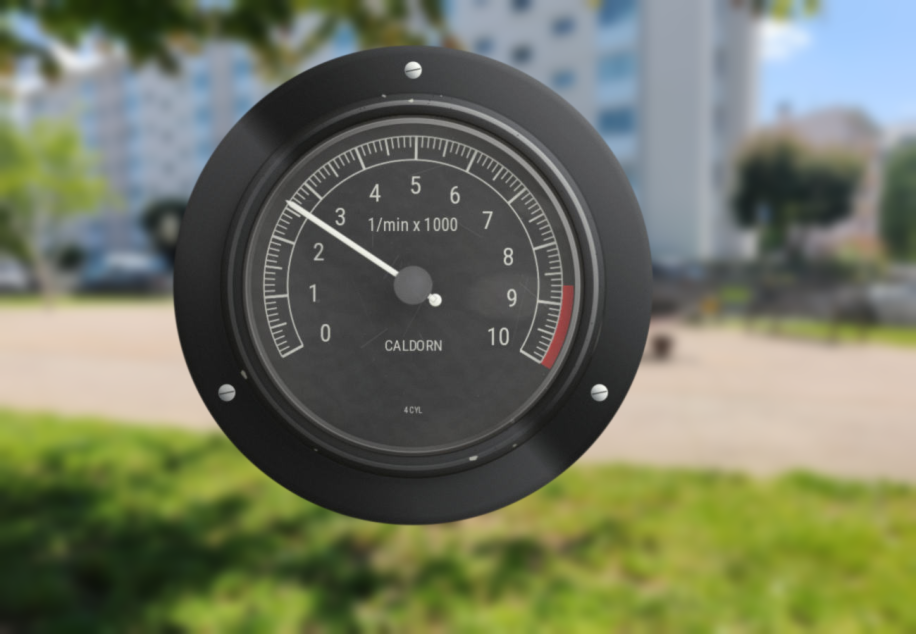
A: 2600 rpm
